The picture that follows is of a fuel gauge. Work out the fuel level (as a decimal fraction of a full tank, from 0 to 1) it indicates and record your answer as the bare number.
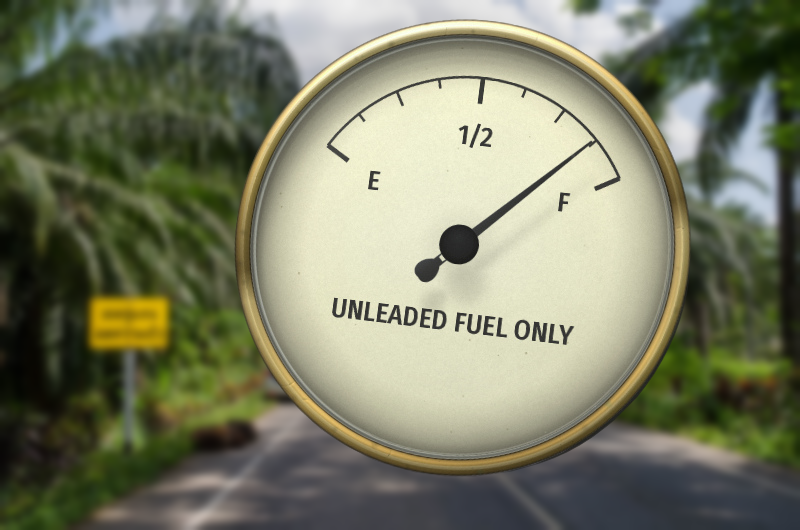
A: 0.875
